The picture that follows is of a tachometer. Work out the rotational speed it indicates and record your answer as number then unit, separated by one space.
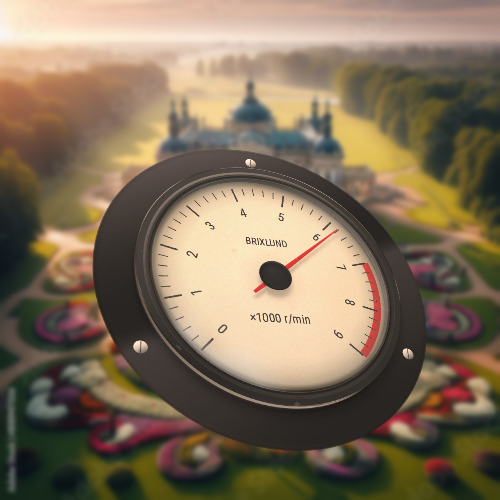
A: 6200 rpm
